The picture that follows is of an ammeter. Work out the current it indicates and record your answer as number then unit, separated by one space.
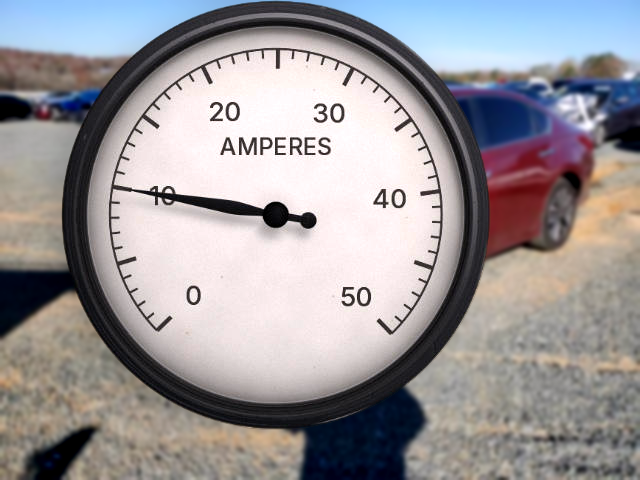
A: 10 A
